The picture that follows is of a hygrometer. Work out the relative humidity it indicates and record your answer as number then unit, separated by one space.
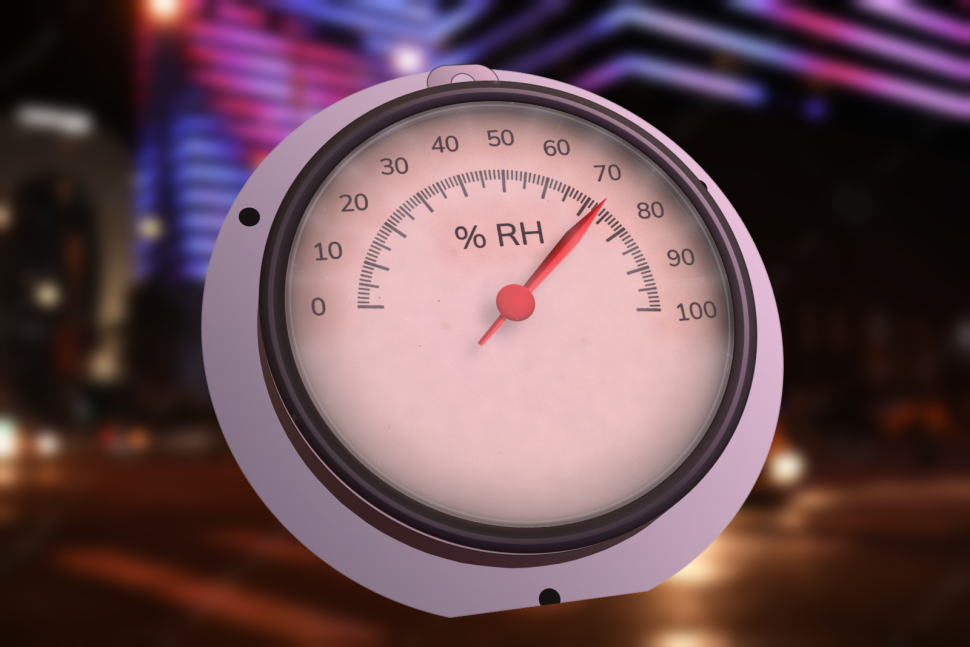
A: 73 %
